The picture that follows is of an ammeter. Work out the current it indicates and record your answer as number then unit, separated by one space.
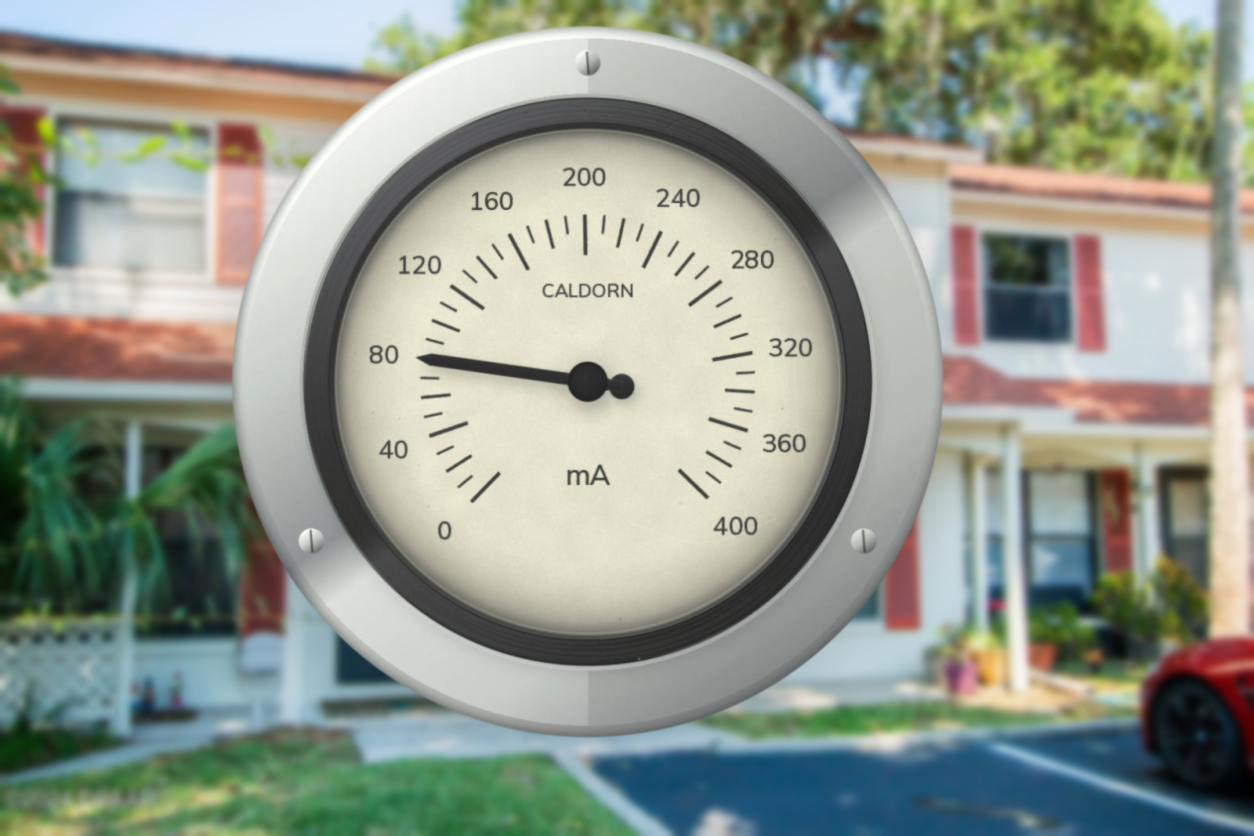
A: 80 mA
